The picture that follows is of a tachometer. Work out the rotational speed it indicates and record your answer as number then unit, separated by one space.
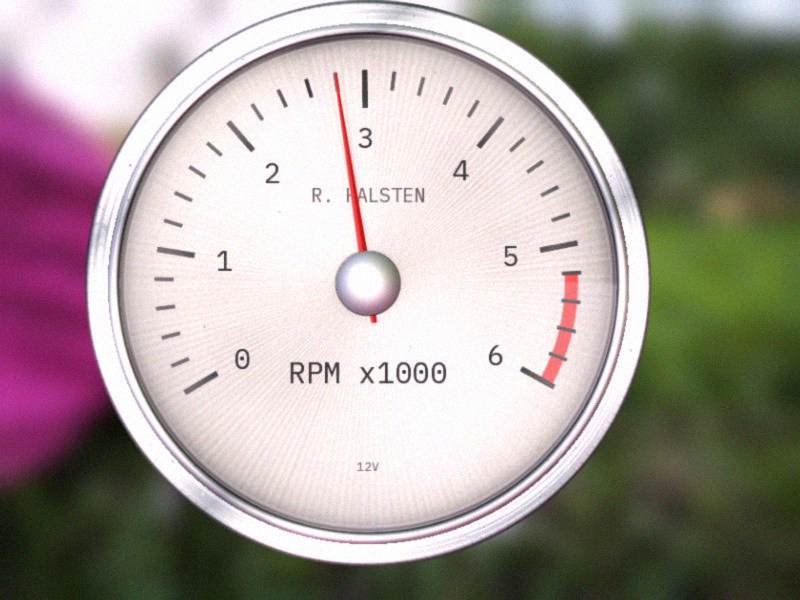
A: 2800 rpm
